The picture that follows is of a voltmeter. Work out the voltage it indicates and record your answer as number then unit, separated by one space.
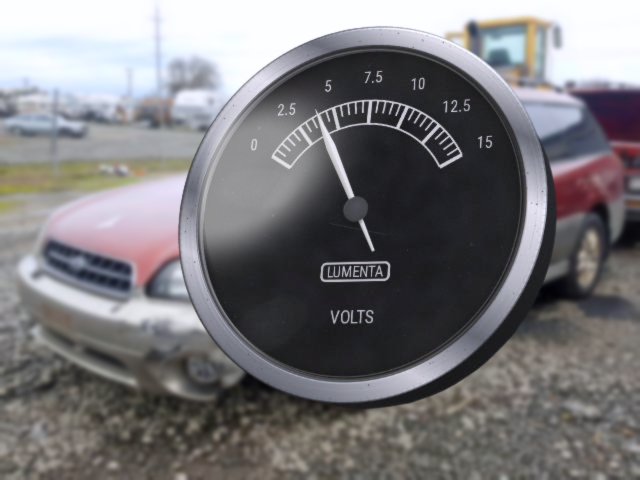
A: 4 V
